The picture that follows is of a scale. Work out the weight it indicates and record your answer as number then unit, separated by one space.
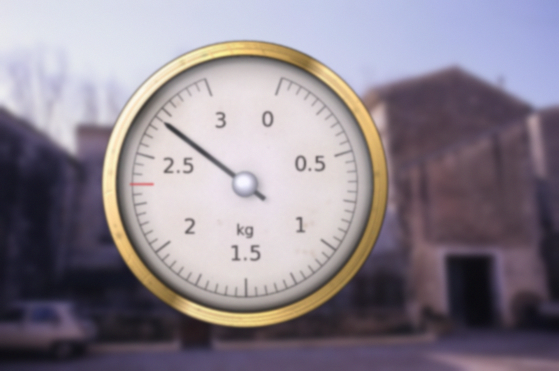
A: 2.7 kg
